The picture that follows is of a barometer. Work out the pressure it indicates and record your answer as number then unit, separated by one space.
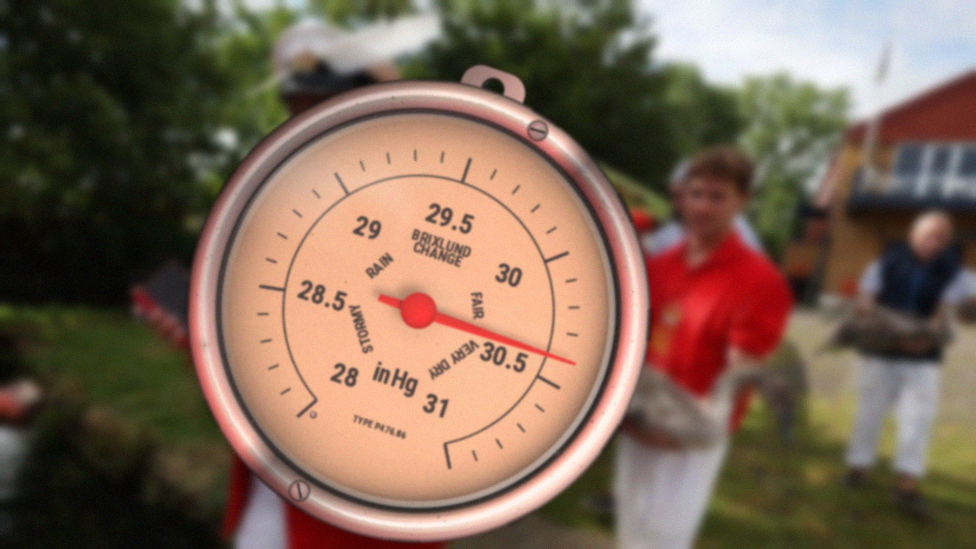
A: 30.4 inHg
